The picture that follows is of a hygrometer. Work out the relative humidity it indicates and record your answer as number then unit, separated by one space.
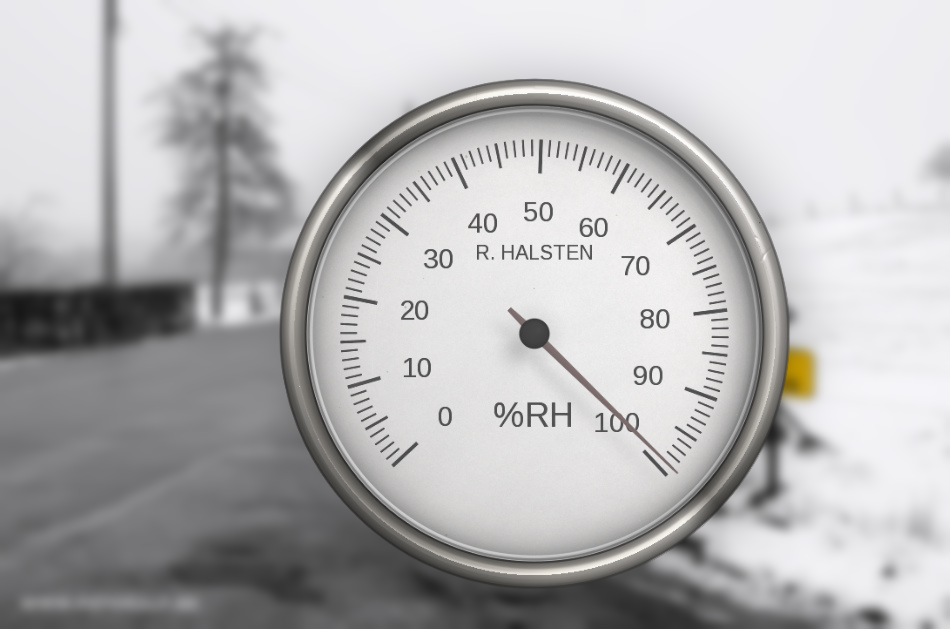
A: 99 %
